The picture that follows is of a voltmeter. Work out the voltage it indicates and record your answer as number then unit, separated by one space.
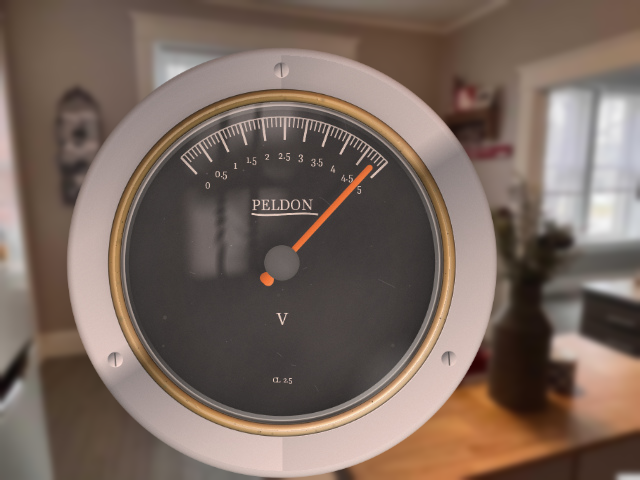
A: 4.8 V
